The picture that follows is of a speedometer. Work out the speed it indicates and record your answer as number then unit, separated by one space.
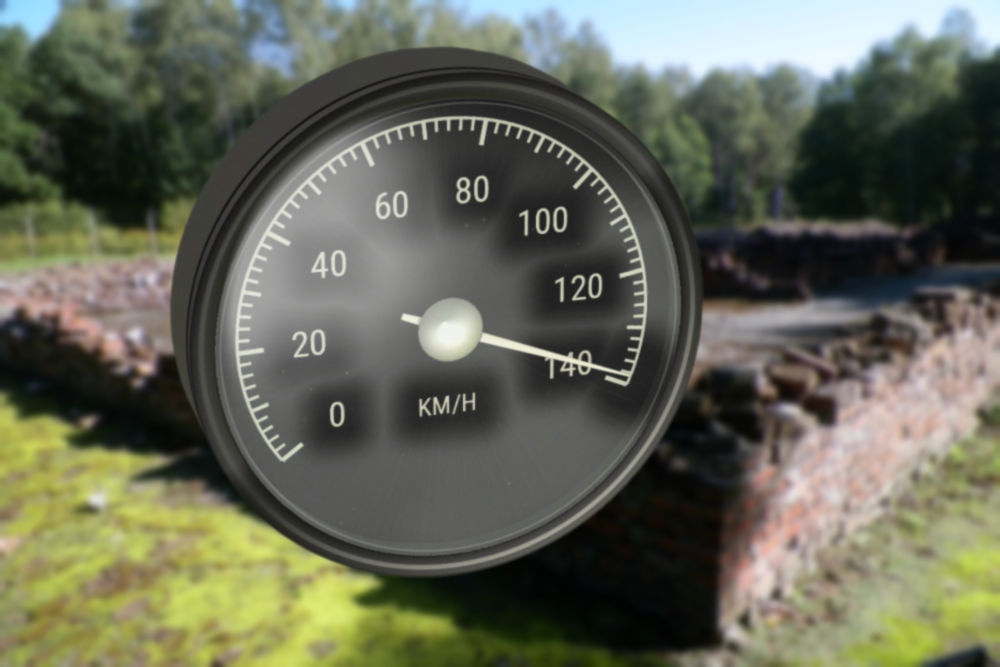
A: 138 km/h
